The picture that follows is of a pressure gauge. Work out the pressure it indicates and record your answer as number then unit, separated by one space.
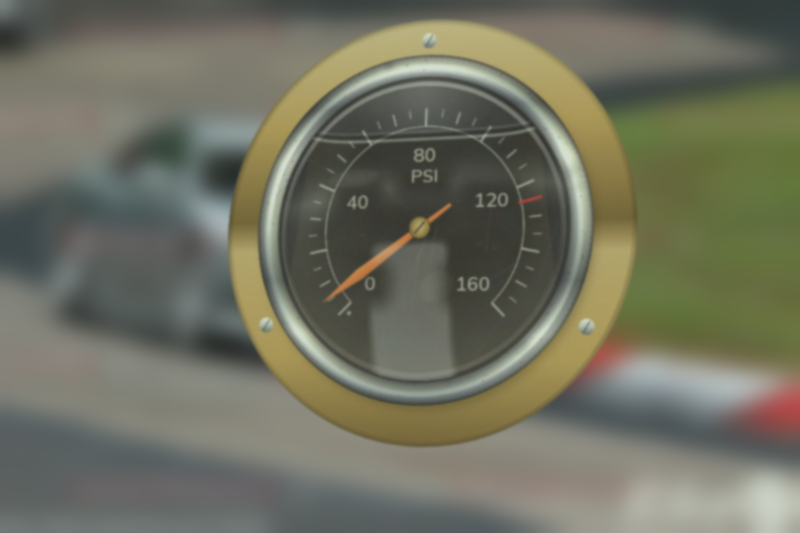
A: 5 psi
